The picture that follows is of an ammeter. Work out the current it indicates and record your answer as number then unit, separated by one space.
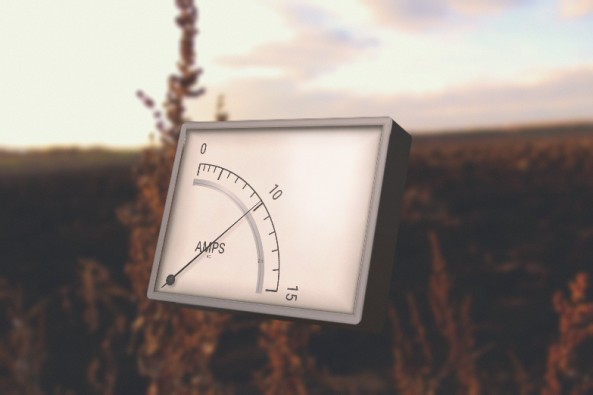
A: 10 A
